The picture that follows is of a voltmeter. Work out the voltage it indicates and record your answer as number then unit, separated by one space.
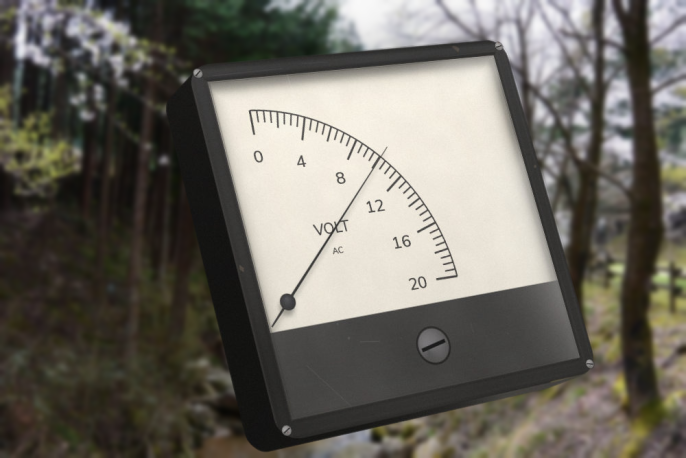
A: 10 V
